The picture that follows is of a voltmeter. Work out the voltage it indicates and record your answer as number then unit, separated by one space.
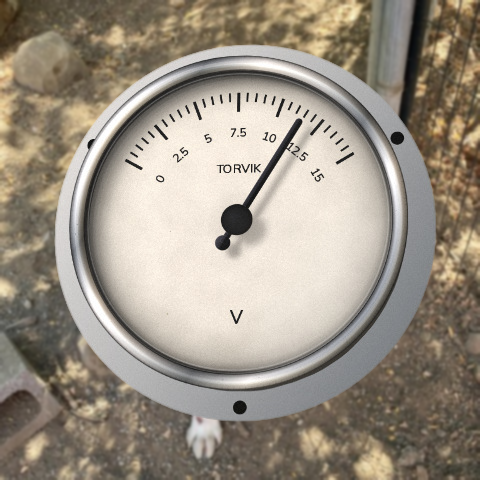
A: 11.5 V
